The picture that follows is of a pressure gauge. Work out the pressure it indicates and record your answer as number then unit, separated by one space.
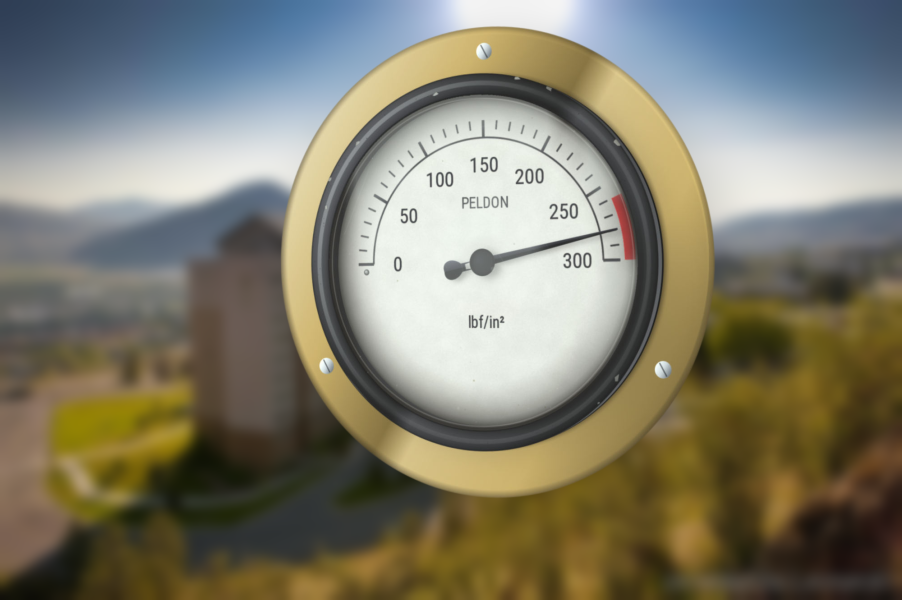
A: 280 psi
